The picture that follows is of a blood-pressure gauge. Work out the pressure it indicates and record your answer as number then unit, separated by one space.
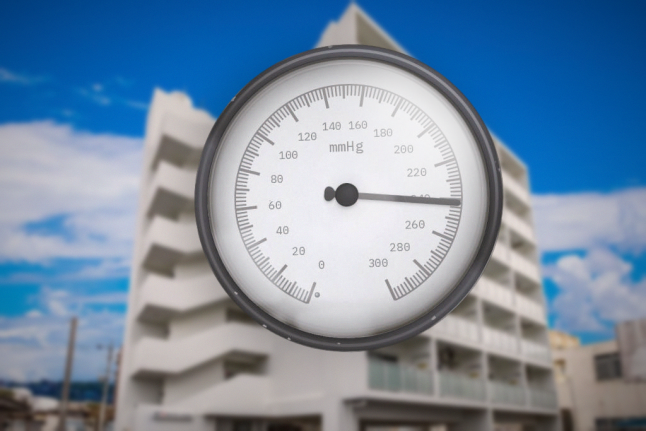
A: 242 mmHg
